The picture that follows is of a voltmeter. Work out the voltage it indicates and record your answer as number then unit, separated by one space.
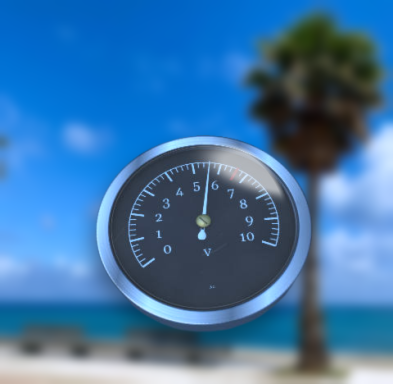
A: 5.6 V
